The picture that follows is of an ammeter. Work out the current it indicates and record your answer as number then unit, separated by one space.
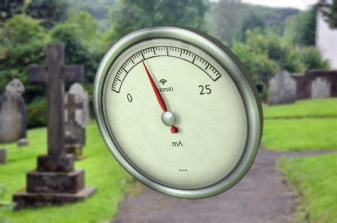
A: 10 mA
